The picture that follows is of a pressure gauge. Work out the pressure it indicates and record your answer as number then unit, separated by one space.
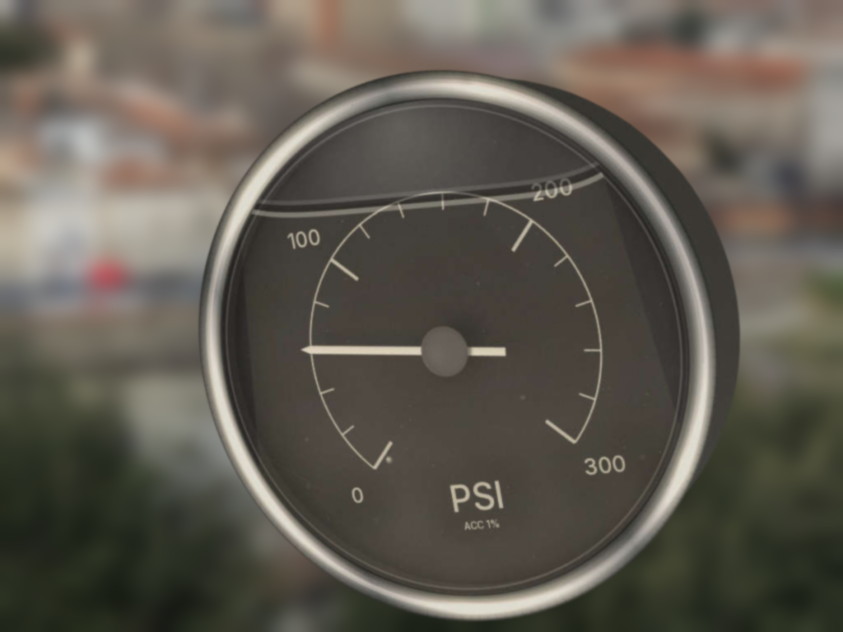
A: 60 psi
